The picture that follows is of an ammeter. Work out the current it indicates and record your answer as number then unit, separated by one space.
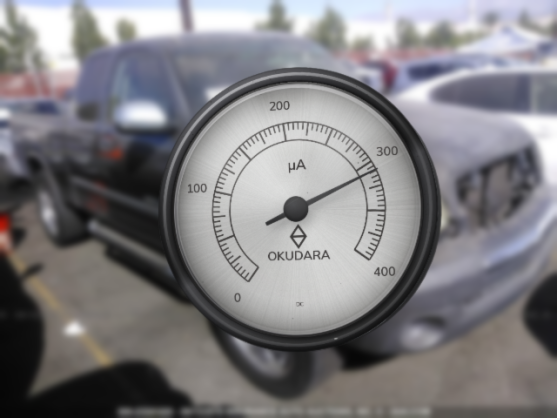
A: 310 µA
